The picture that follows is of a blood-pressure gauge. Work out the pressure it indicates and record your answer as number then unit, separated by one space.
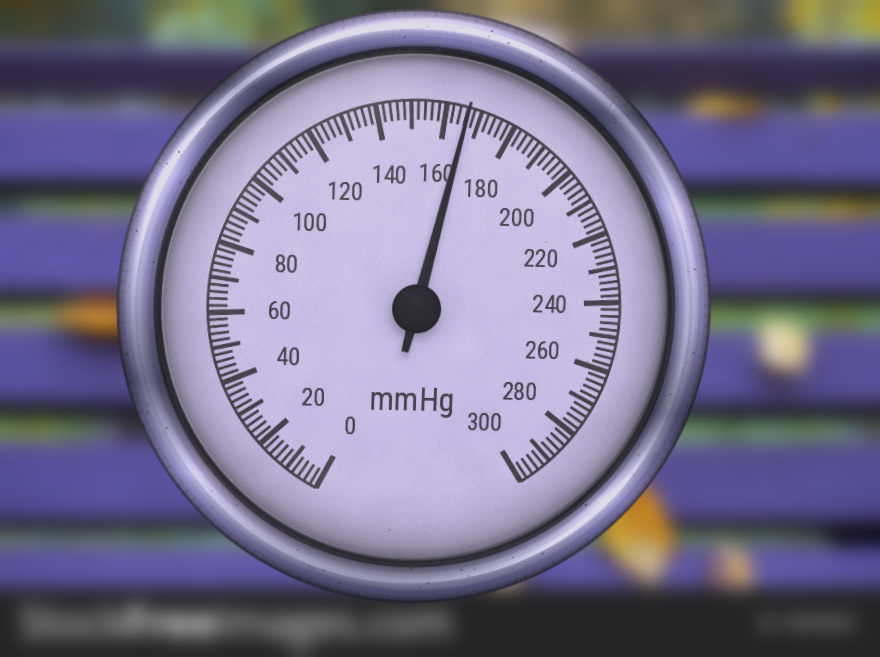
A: 166 mmHg
